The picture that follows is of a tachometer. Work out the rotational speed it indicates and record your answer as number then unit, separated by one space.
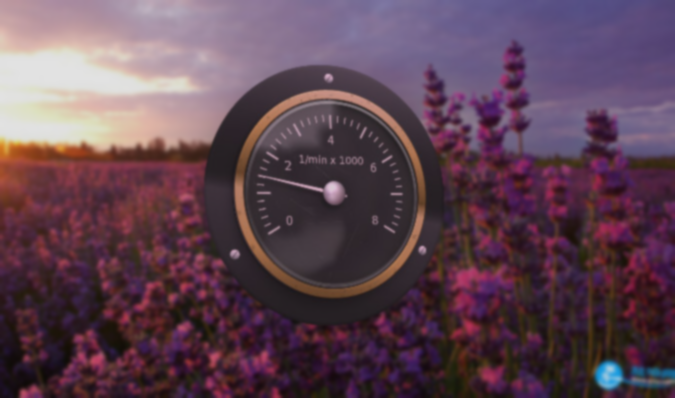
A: 1400 rpm
